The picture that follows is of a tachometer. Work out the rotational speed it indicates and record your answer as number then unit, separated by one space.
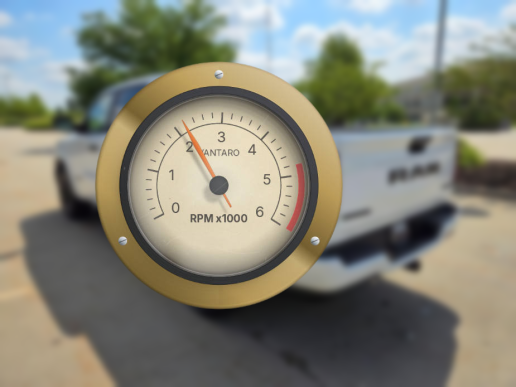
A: 2200 rpm
